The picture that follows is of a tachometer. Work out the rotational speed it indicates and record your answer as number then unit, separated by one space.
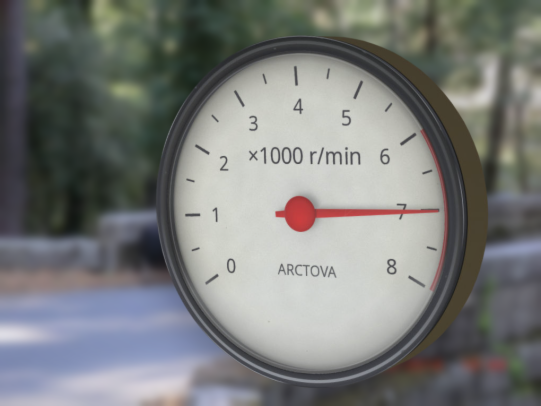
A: 7000 rpm
